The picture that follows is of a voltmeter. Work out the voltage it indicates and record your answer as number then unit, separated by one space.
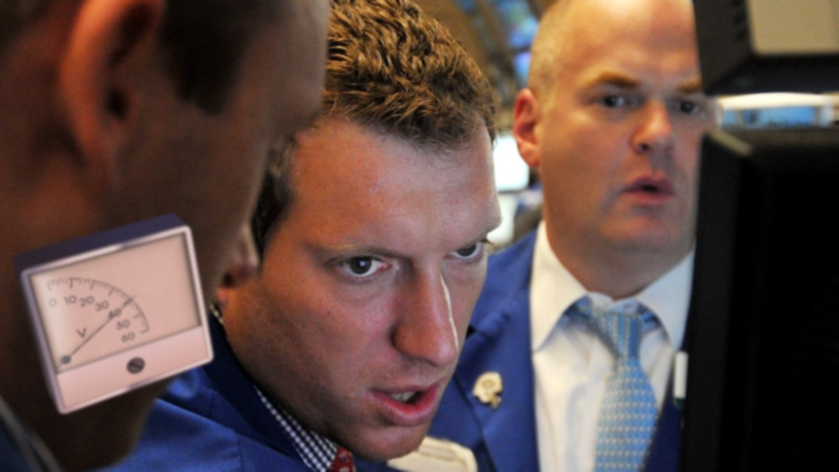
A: 40 V
